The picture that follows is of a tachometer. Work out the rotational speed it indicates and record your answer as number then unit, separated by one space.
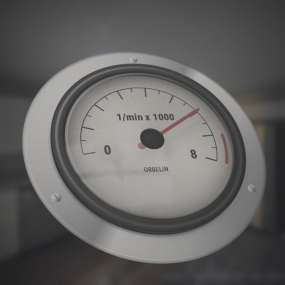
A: 6000 rpm
